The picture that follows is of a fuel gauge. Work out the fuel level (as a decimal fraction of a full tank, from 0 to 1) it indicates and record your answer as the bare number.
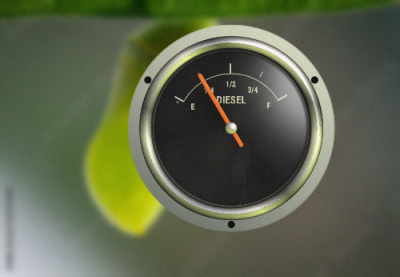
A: 0.25
